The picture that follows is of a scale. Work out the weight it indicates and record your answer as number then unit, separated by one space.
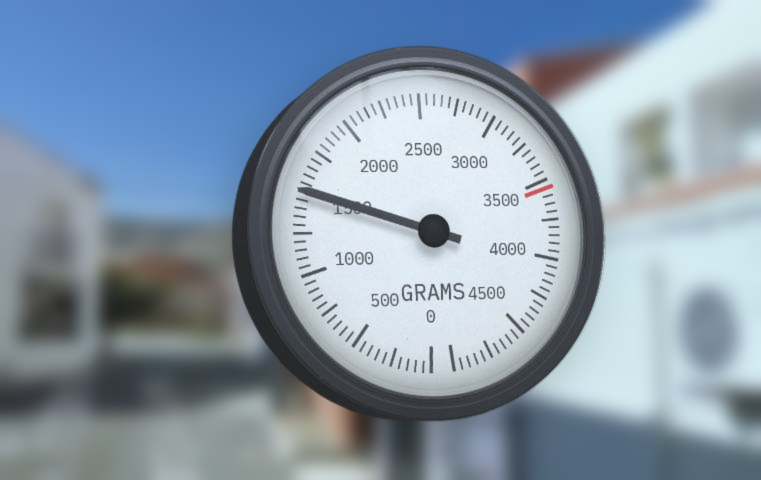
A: 1500 g
